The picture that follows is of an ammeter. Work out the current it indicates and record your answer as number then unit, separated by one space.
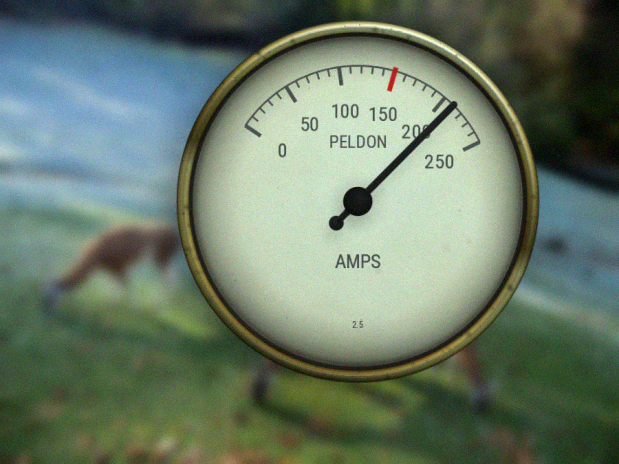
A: 210 A
